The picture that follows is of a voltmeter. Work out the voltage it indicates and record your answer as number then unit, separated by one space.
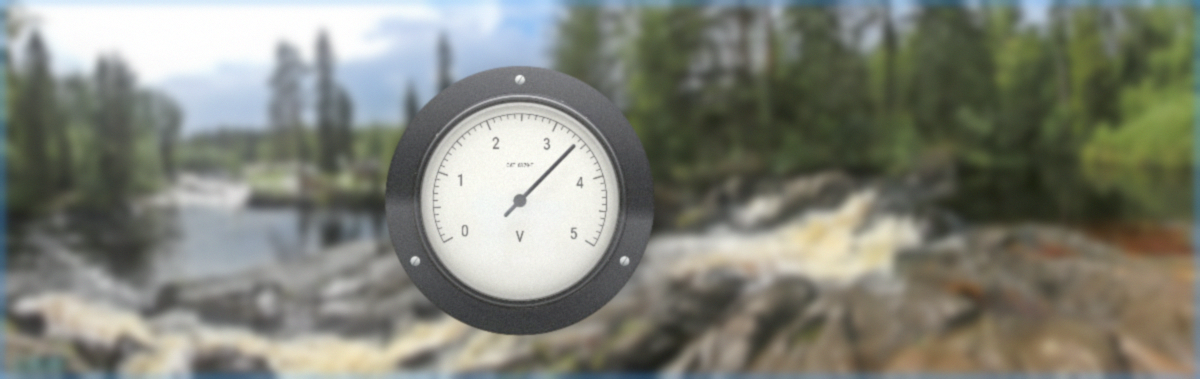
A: 3.4 V
